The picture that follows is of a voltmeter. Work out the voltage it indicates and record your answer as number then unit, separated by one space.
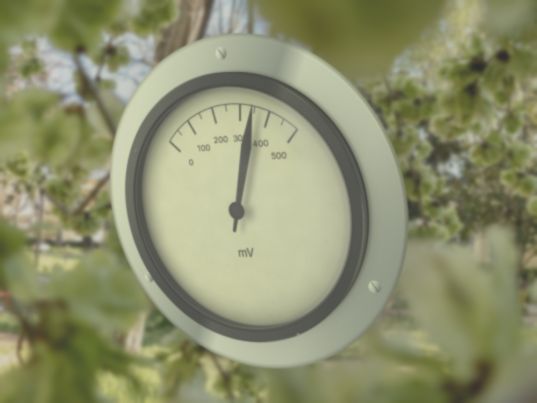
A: 350 mV
